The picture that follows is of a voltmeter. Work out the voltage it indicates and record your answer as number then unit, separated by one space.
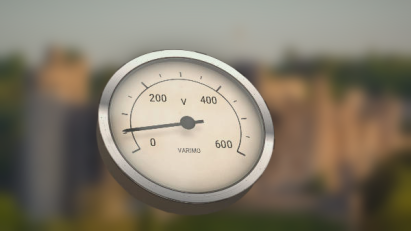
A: 50 V
